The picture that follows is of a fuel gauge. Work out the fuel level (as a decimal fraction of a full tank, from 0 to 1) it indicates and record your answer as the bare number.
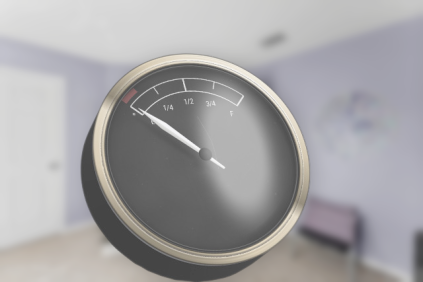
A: 0
